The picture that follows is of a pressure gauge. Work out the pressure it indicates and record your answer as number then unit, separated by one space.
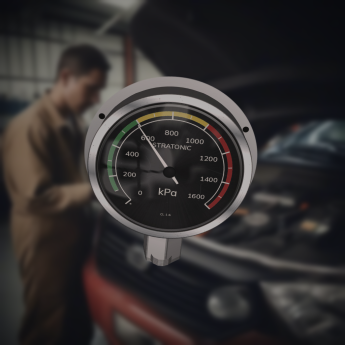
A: 600 kPa
